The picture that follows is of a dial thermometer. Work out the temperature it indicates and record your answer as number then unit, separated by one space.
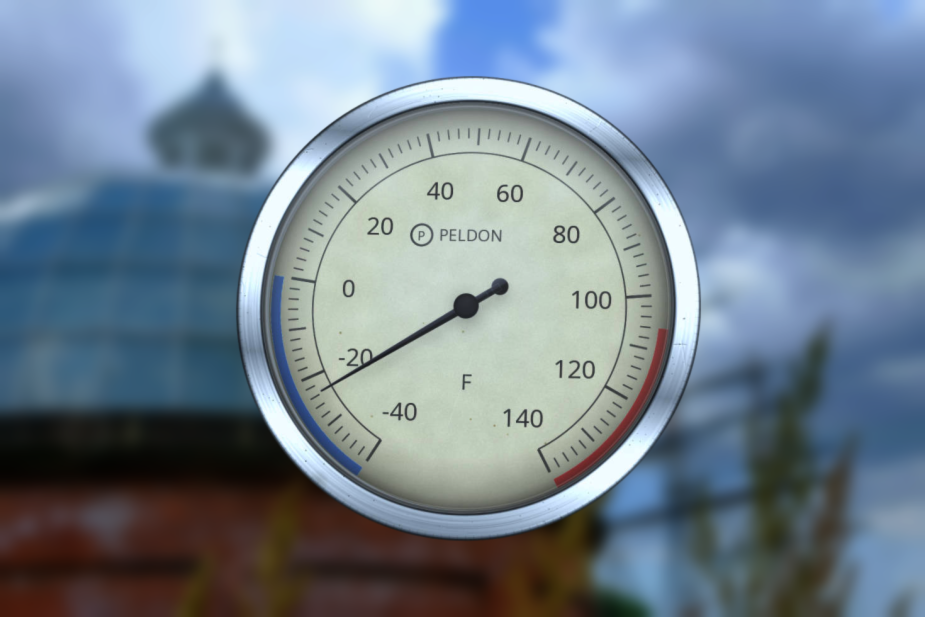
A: -24 °F
